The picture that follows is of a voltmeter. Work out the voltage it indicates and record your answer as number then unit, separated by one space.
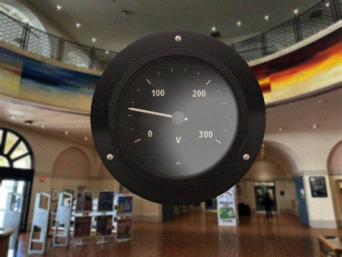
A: 50 V
